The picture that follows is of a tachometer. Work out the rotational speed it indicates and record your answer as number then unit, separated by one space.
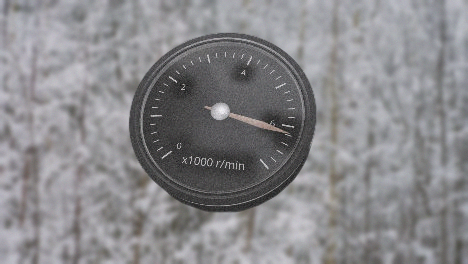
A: 6200 rpm
